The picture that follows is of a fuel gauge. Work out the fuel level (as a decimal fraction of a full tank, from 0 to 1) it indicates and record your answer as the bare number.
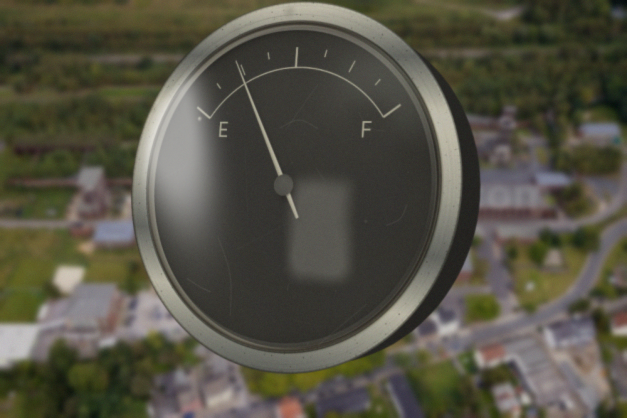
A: 0.25
